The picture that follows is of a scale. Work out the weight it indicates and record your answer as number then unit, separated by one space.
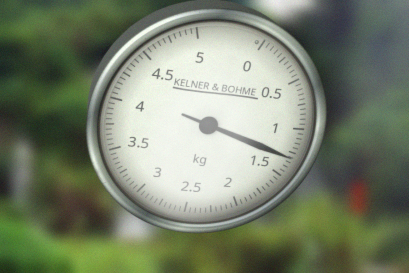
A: 1.3 kg
